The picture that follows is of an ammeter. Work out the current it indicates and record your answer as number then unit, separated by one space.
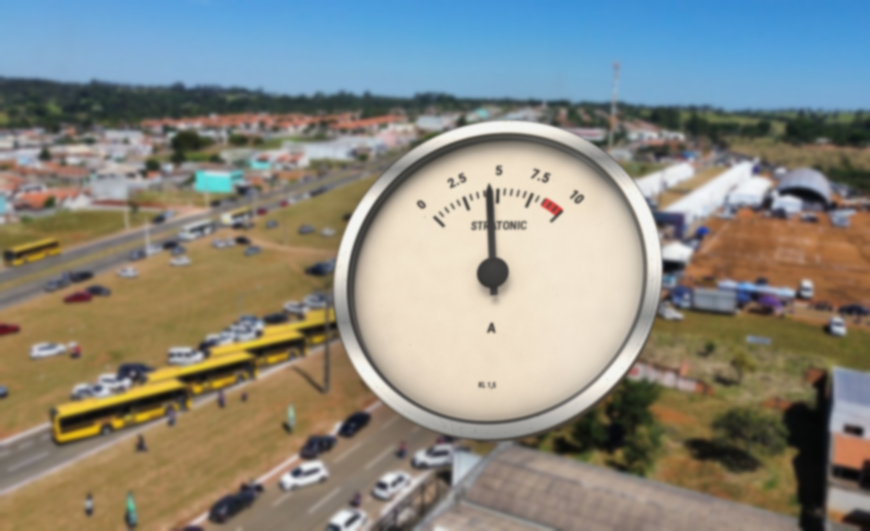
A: 4.5 A
